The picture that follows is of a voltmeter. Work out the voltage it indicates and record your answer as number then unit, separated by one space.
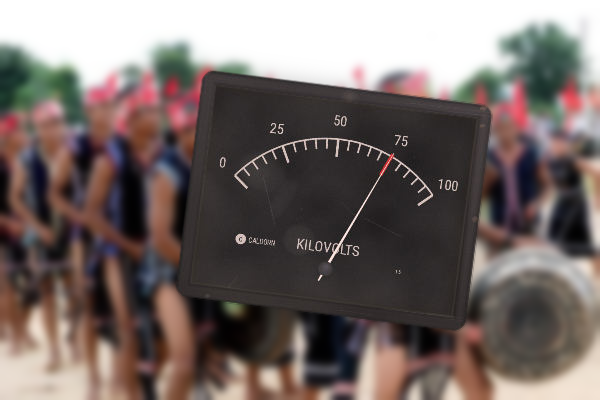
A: 75 kV
